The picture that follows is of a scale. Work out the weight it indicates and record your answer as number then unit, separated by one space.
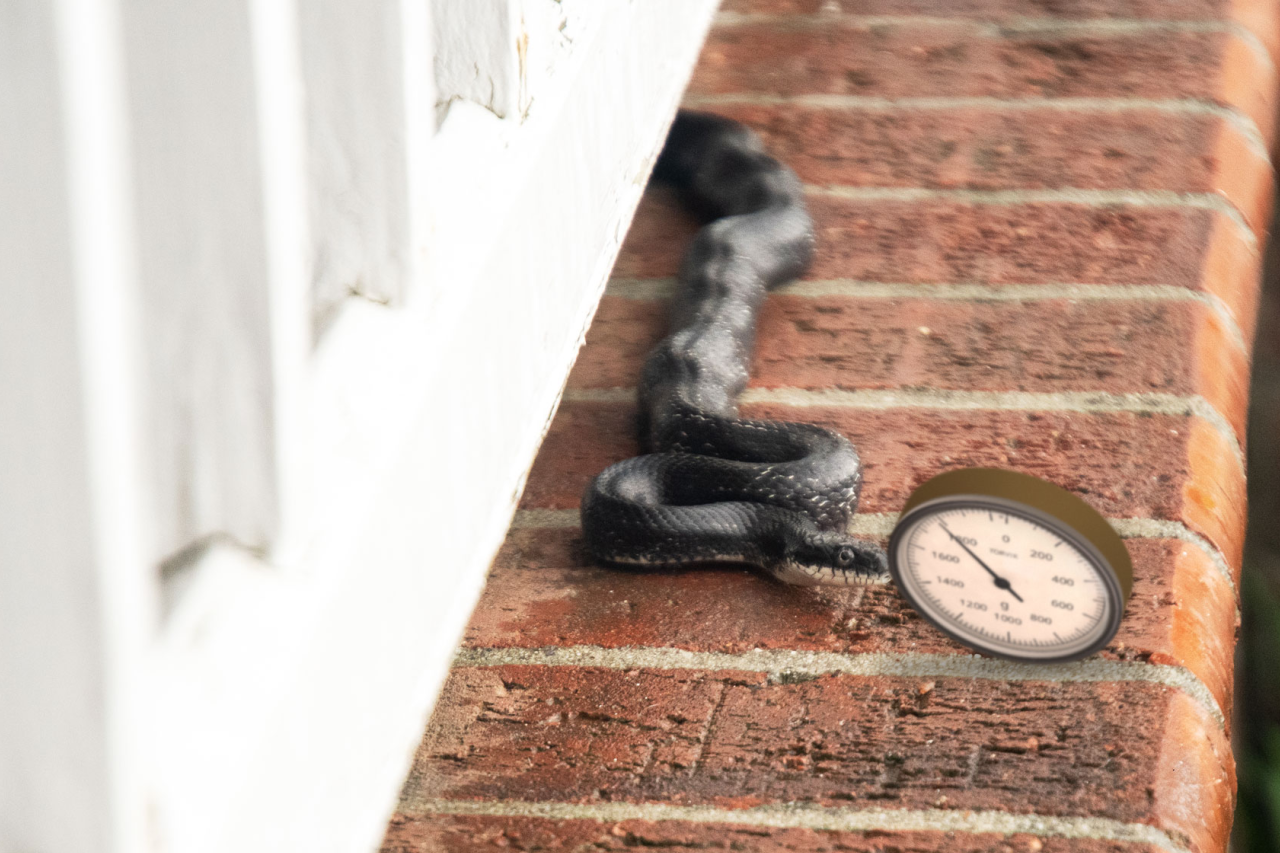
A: 1800 g
